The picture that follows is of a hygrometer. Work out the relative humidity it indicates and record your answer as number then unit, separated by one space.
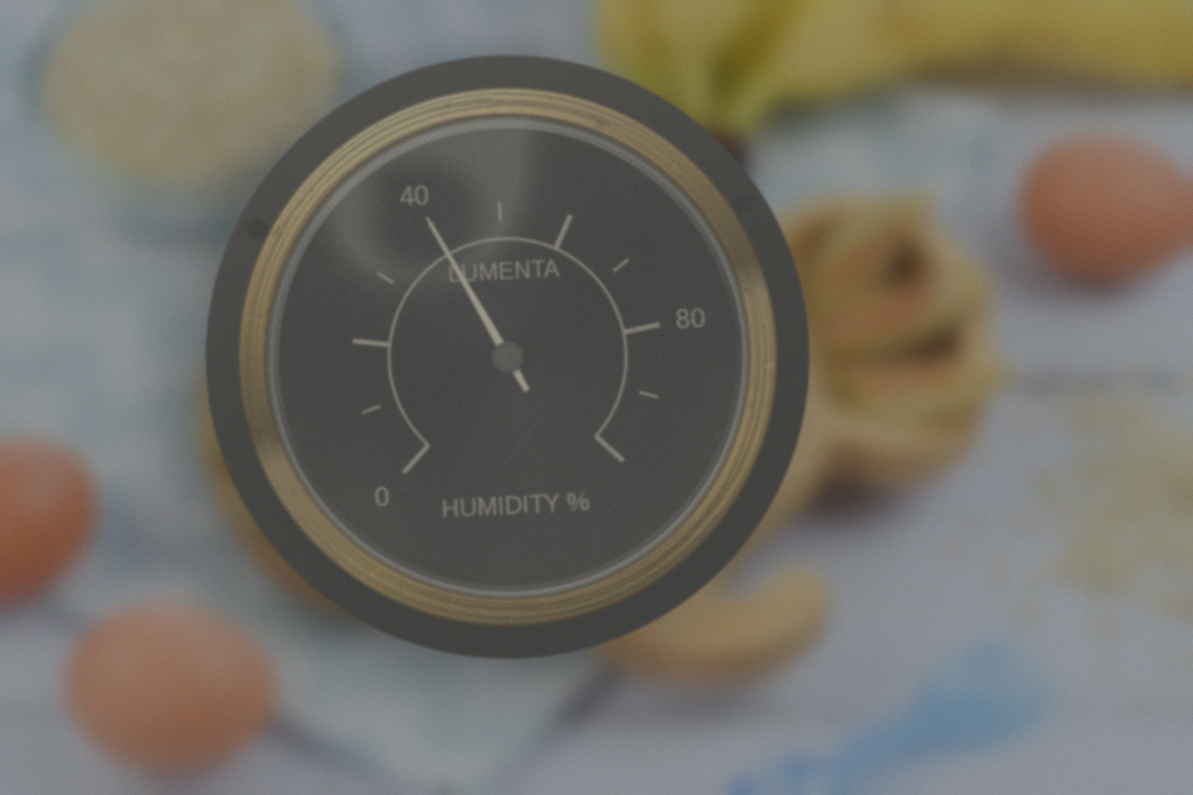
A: 40 %
